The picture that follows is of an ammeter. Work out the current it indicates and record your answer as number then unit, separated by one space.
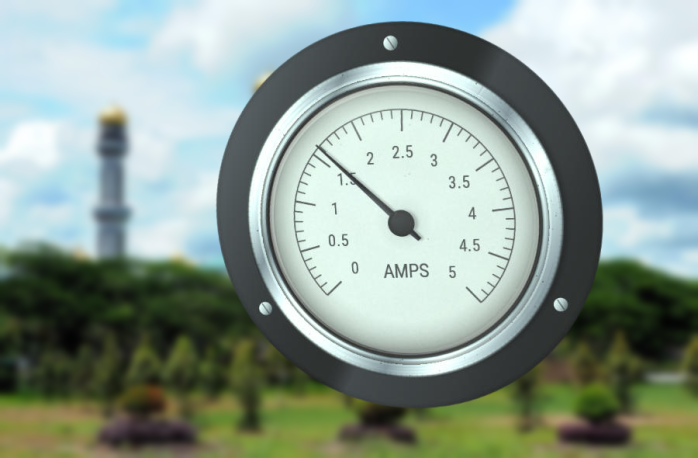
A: 1.6 A
